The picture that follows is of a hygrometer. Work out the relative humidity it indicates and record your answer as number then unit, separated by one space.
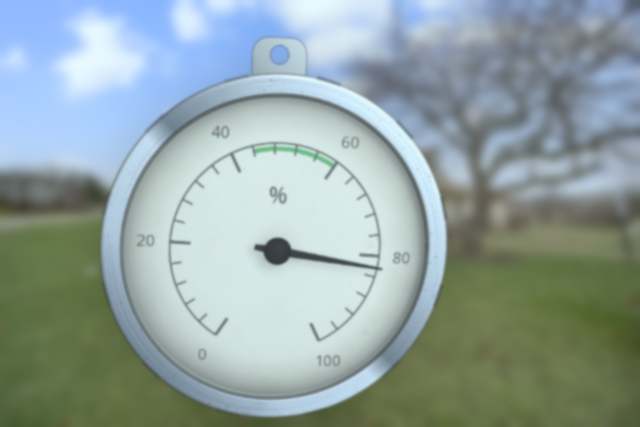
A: 82 %
